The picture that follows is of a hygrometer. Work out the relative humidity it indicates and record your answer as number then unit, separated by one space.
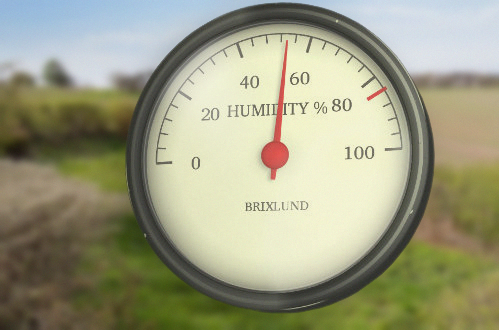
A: 54 %
